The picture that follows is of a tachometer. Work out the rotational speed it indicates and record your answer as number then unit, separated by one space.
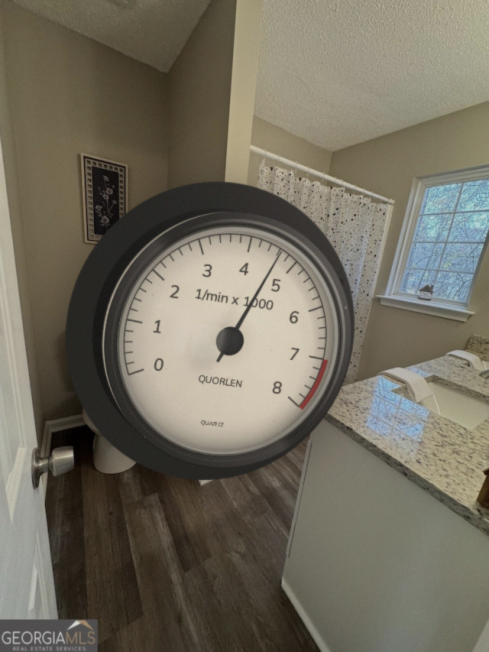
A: 4600 rpm
